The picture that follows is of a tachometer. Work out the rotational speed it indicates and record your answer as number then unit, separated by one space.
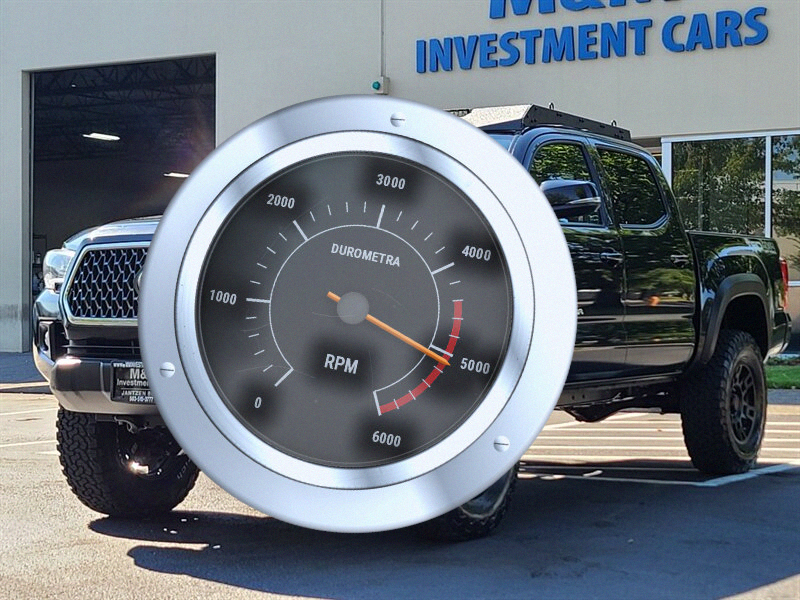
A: 5100 rpm
